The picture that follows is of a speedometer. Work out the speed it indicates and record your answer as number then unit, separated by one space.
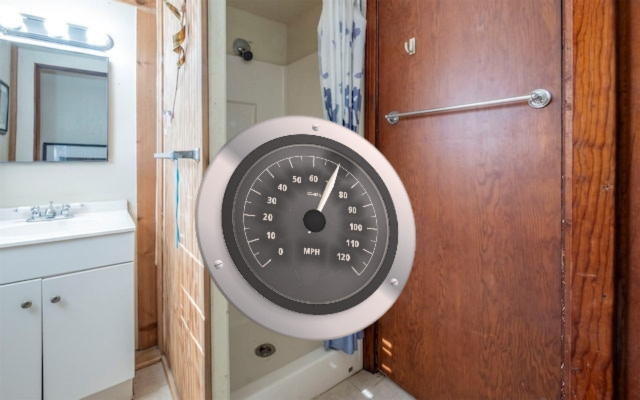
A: 70 mph
